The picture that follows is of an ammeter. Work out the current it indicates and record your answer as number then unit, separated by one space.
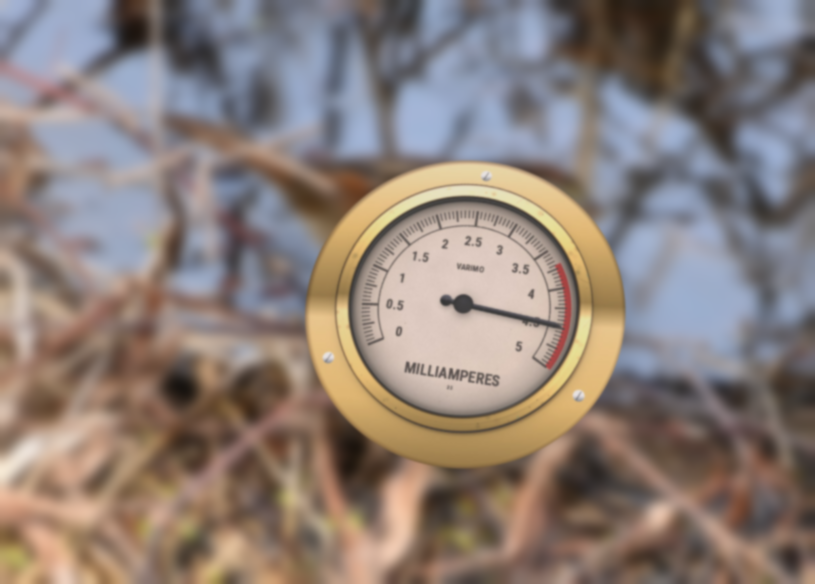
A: 4.5 mA
